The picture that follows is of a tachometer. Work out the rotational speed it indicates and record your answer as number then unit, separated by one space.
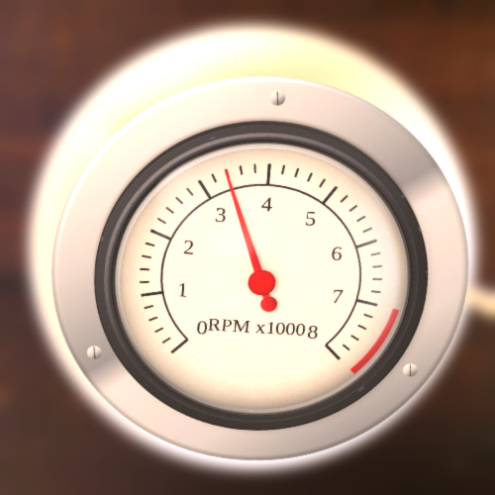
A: 3400 rpm
